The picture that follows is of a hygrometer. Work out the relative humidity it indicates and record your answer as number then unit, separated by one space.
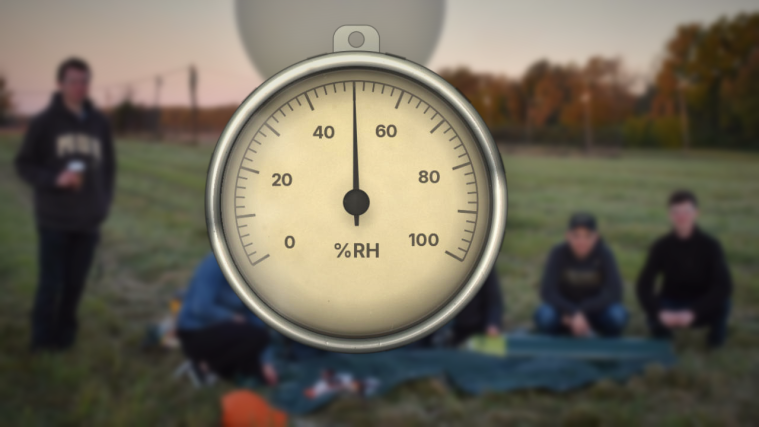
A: 50 %
